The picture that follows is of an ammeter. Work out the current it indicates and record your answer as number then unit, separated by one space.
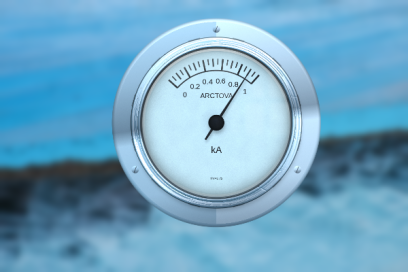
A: 0.9 kA
